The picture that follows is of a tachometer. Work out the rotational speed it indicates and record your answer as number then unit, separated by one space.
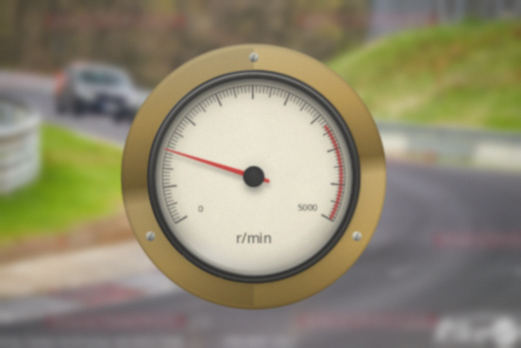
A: 1000 rpm
